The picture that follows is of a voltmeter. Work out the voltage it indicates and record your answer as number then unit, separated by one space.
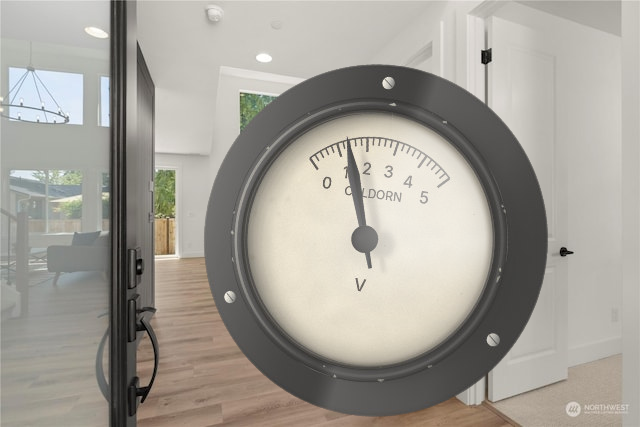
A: 1.4 V
